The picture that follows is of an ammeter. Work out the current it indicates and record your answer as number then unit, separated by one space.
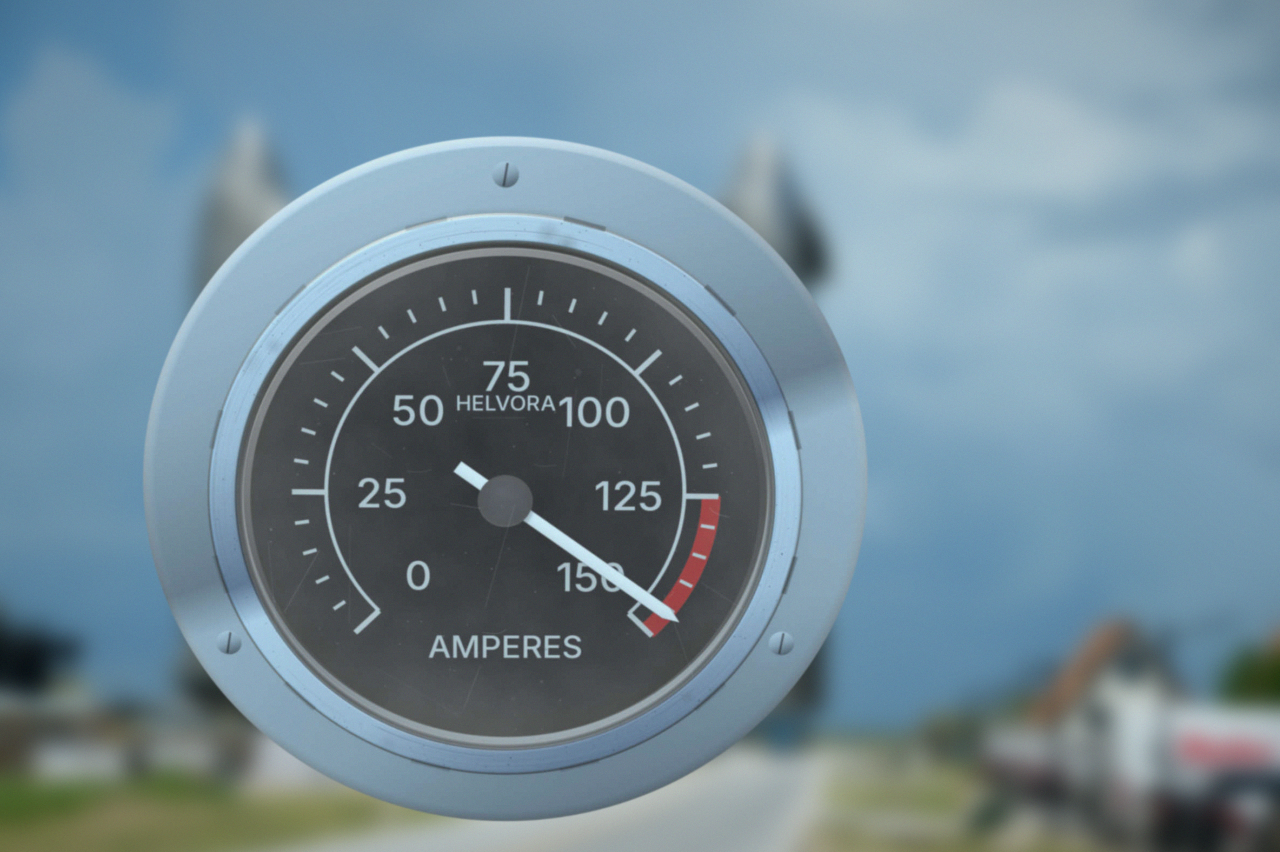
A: 145 A
